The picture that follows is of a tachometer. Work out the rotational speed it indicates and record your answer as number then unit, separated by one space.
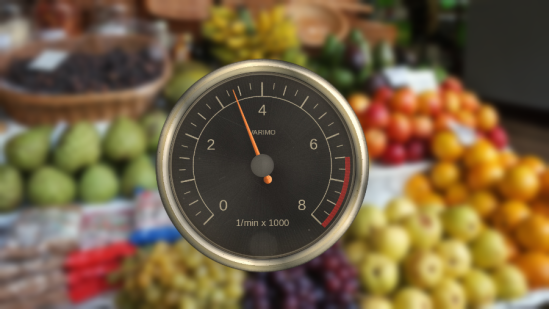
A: 3375 rpm
